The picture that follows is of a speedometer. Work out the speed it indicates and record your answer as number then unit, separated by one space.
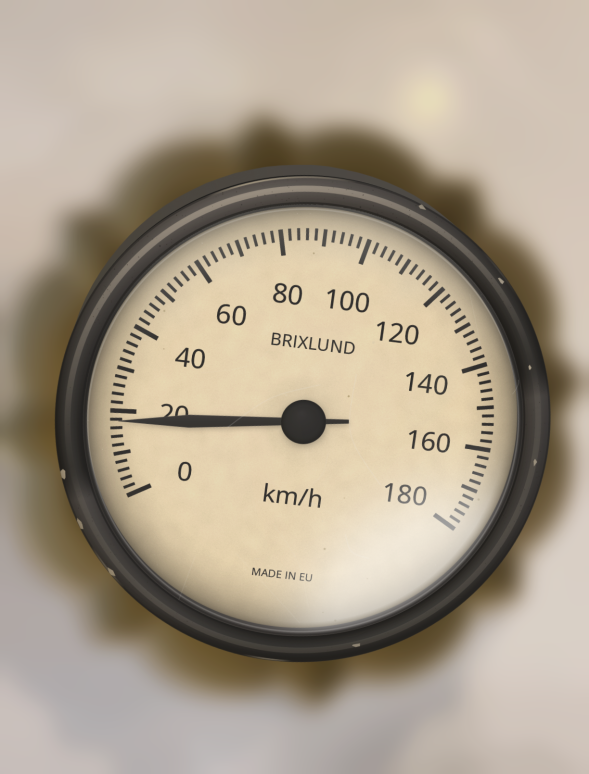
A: 18 km/h
